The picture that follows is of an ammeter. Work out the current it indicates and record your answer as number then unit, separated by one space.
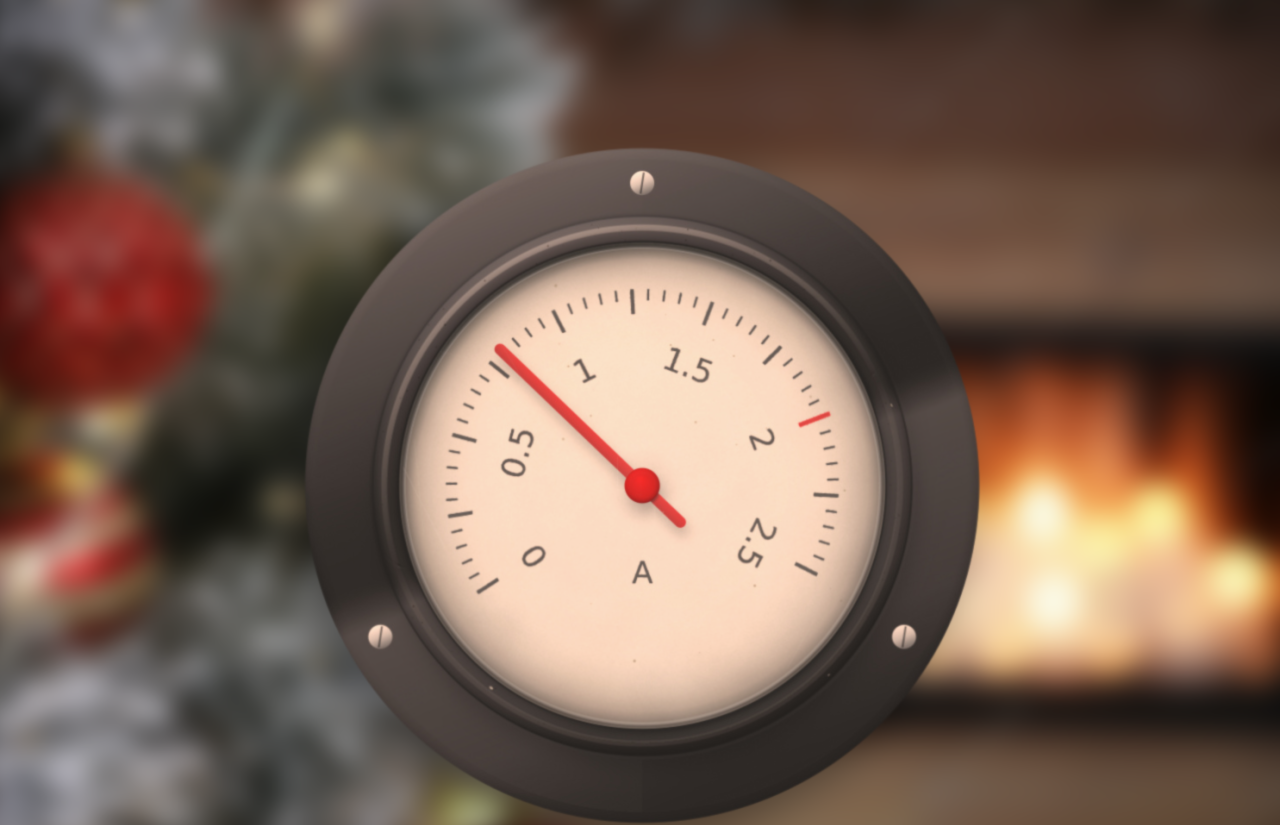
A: 0.8 A
